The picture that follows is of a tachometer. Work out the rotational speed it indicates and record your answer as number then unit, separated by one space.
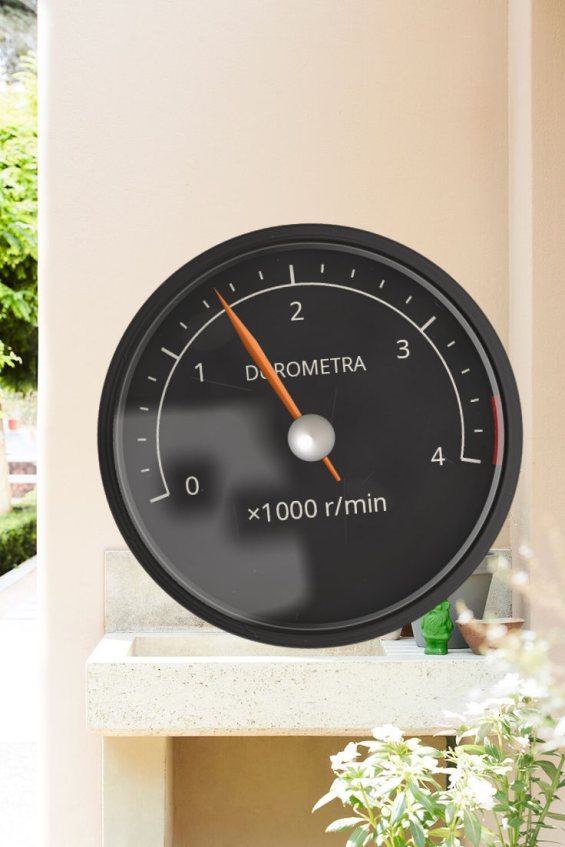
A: 1500 rpm
